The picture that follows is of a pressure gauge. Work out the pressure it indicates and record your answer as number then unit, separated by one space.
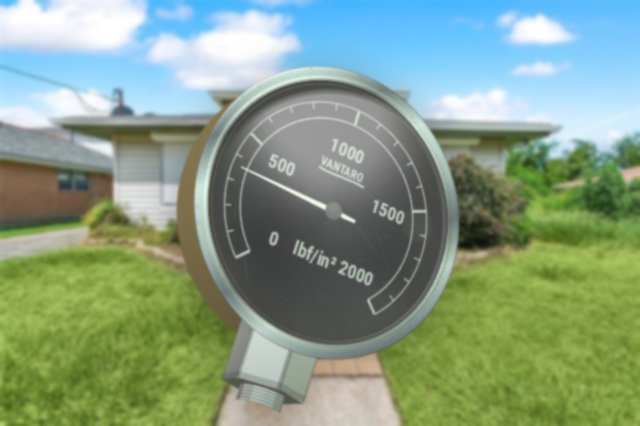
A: 350 psi
